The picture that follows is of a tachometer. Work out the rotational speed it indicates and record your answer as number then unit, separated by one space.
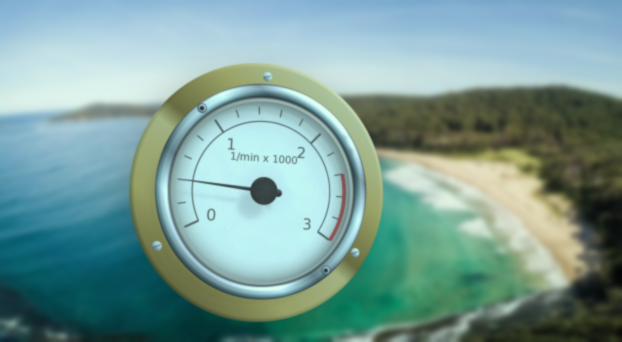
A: 400 rpm
